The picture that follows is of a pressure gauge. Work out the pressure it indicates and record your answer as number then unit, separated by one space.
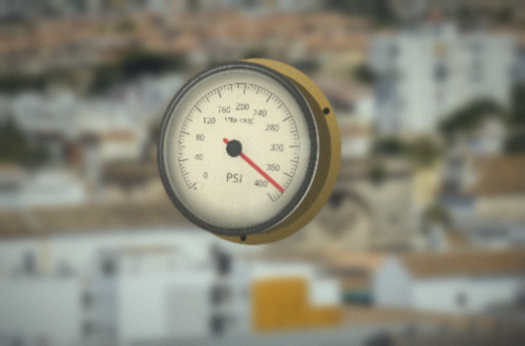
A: 380 psi
